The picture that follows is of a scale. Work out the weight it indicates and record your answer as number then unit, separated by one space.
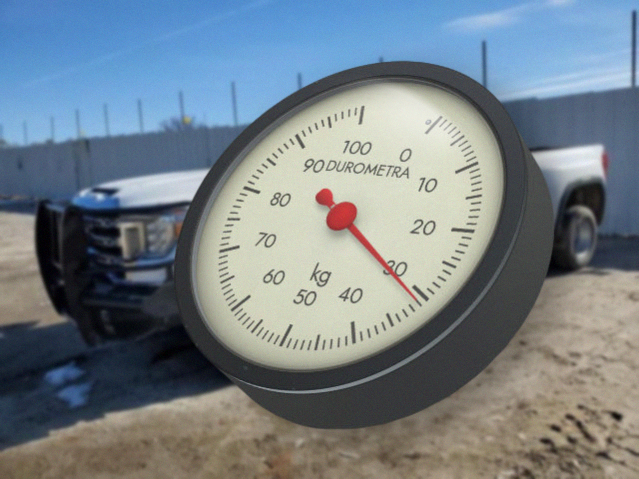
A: 31 kg
